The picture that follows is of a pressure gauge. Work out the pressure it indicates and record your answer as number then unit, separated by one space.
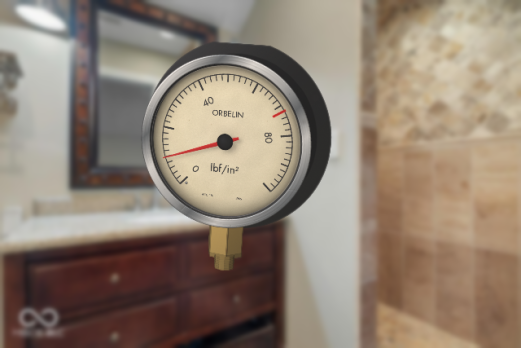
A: 10 psi
